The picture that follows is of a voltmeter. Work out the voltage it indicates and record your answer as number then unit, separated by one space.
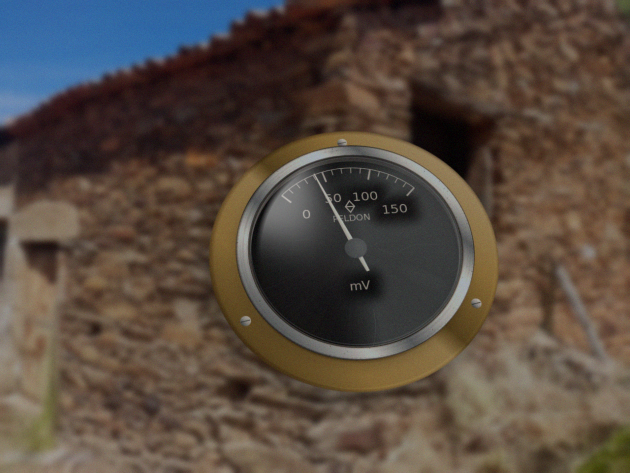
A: 40 mV
